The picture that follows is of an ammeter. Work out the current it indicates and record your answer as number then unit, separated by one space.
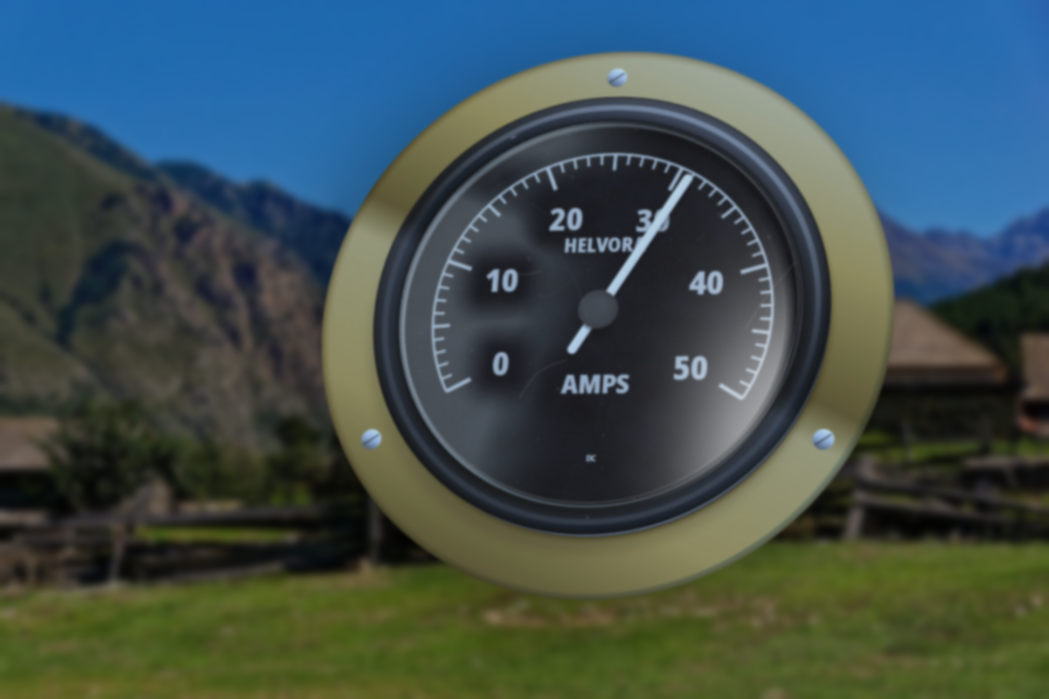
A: 31 A
